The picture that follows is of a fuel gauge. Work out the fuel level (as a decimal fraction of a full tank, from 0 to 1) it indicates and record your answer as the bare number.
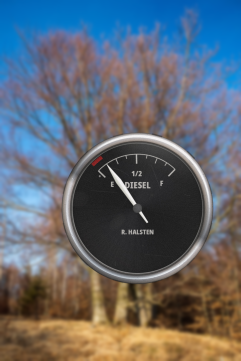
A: 0.125
